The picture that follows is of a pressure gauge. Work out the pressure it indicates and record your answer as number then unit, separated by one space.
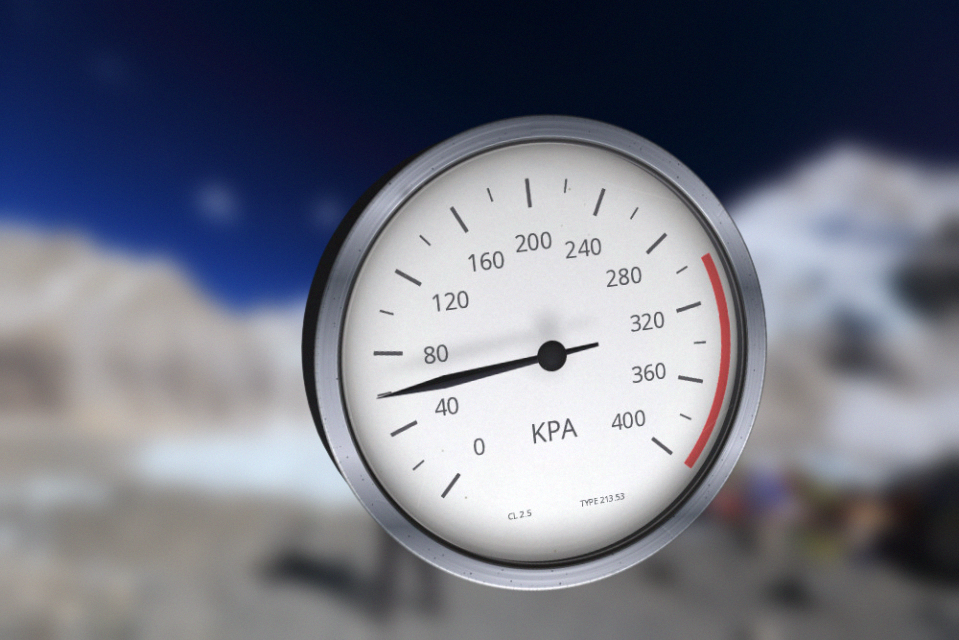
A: 60 kPa
